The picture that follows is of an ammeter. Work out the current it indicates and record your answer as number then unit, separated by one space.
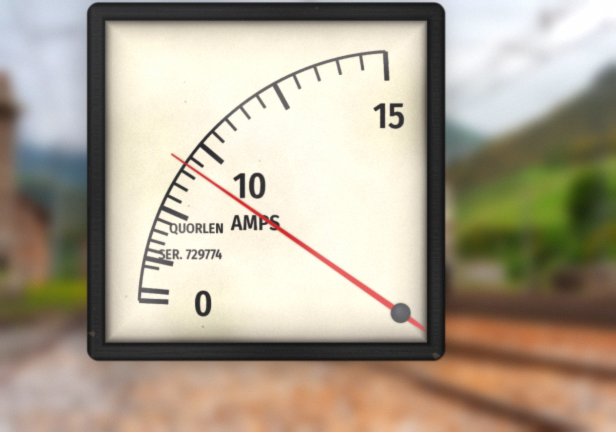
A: 9.25 A
